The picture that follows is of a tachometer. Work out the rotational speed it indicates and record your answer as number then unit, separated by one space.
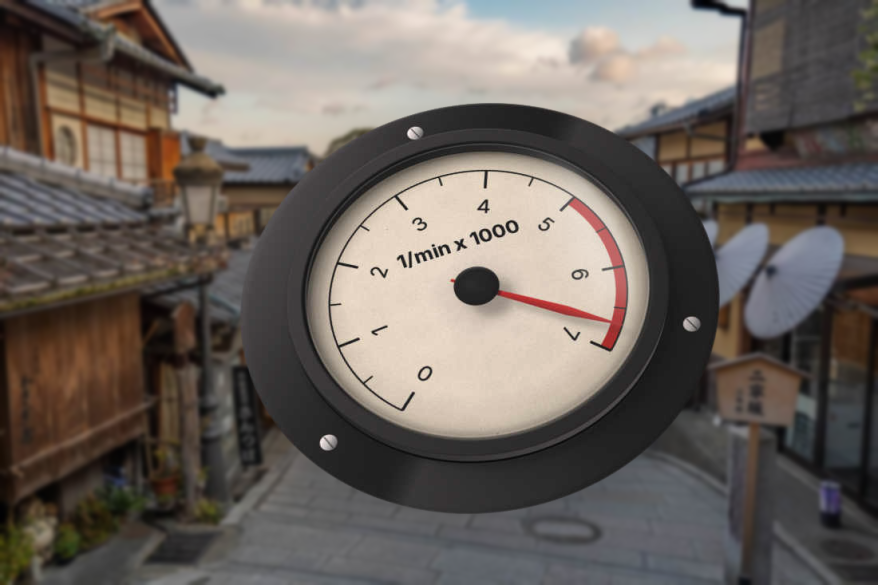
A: 6750 rpm
